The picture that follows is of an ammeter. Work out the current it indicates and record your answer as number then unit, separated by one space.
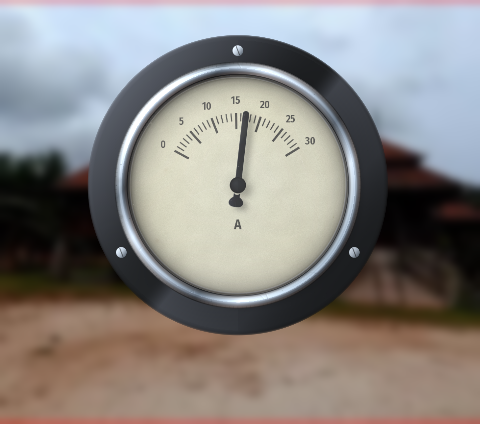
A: 17 A
